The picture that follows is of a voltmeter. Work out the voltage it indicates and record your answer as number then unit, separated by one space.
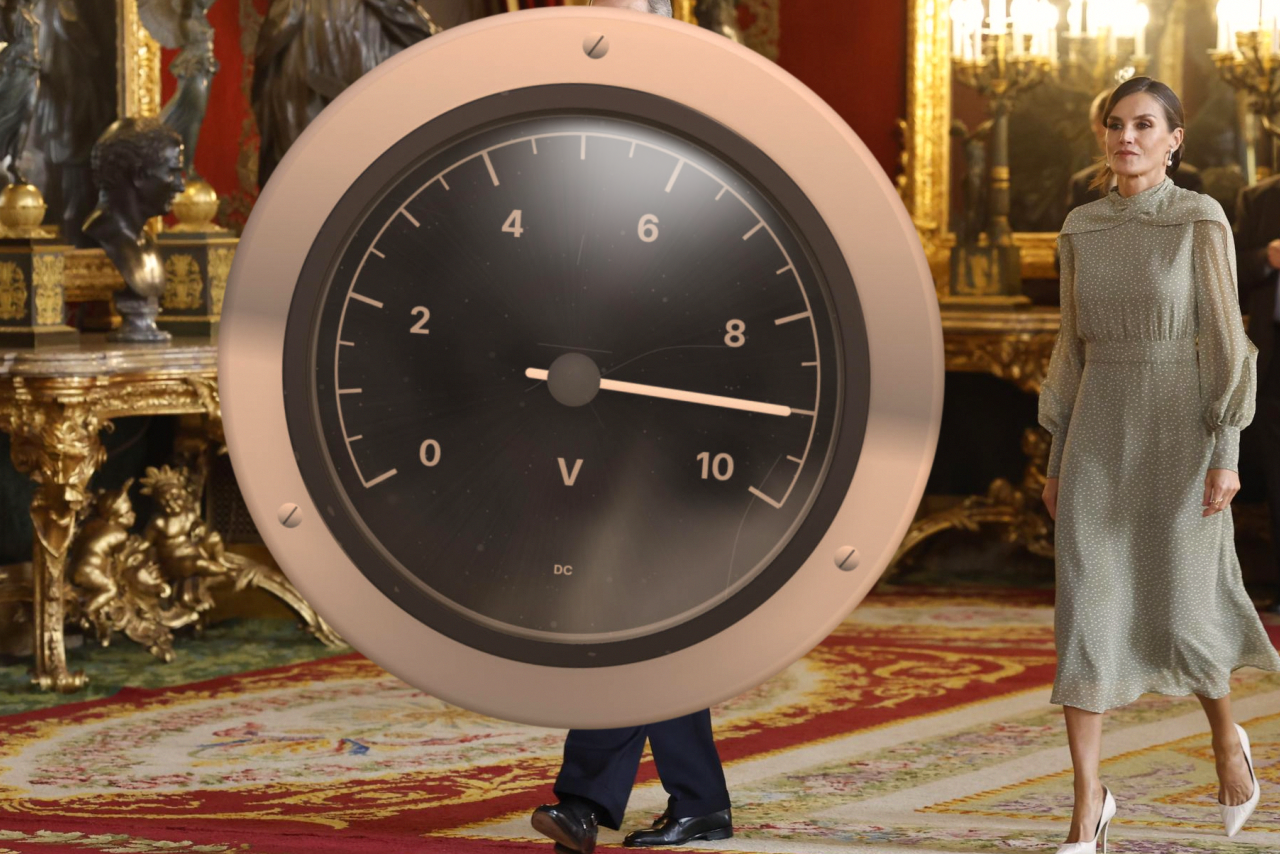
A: 9 V
